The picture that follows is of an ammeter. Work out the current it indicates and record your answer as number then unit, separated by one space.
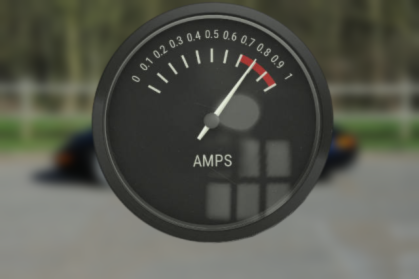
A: 0.8 A
